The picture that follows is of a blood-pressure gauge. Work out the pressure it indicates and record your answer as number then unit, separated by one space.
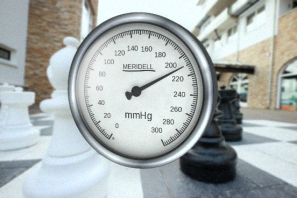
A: 210 mmHg
